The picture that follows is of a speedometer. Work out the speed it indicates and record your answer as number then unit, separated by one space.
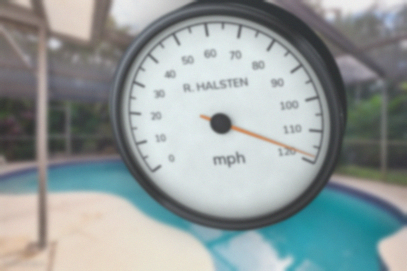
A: 117.5 mph
